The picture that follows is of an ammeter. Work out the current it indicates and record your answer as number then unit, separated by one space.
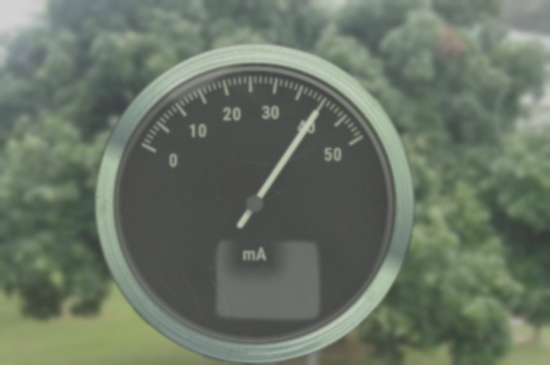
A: 40 mA
